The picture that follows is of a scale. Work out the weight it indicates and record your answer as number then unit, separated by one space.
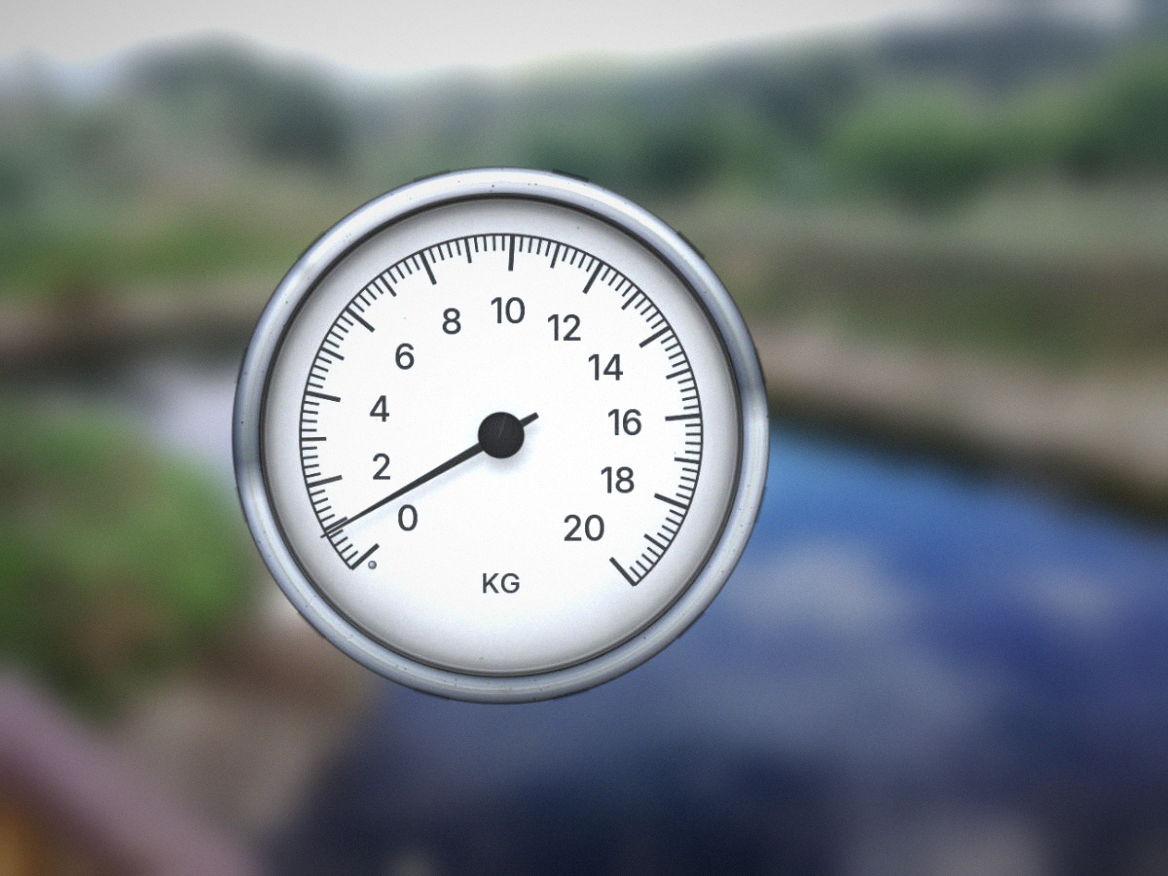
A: 0.9 kg
